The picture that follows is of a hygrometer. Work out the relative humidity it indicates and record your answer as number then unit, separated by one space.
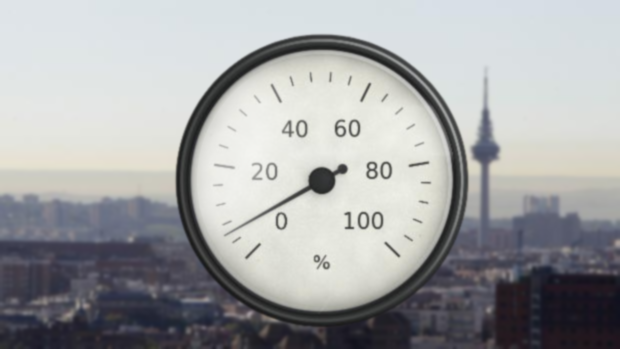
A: 6 %
